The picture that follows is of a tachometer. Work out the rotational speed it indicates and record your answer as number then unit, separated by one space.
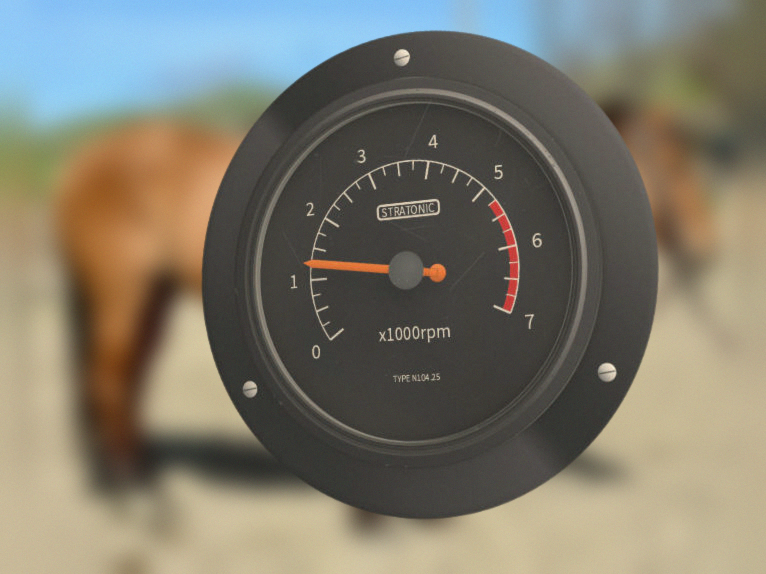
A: 1250 rpm
